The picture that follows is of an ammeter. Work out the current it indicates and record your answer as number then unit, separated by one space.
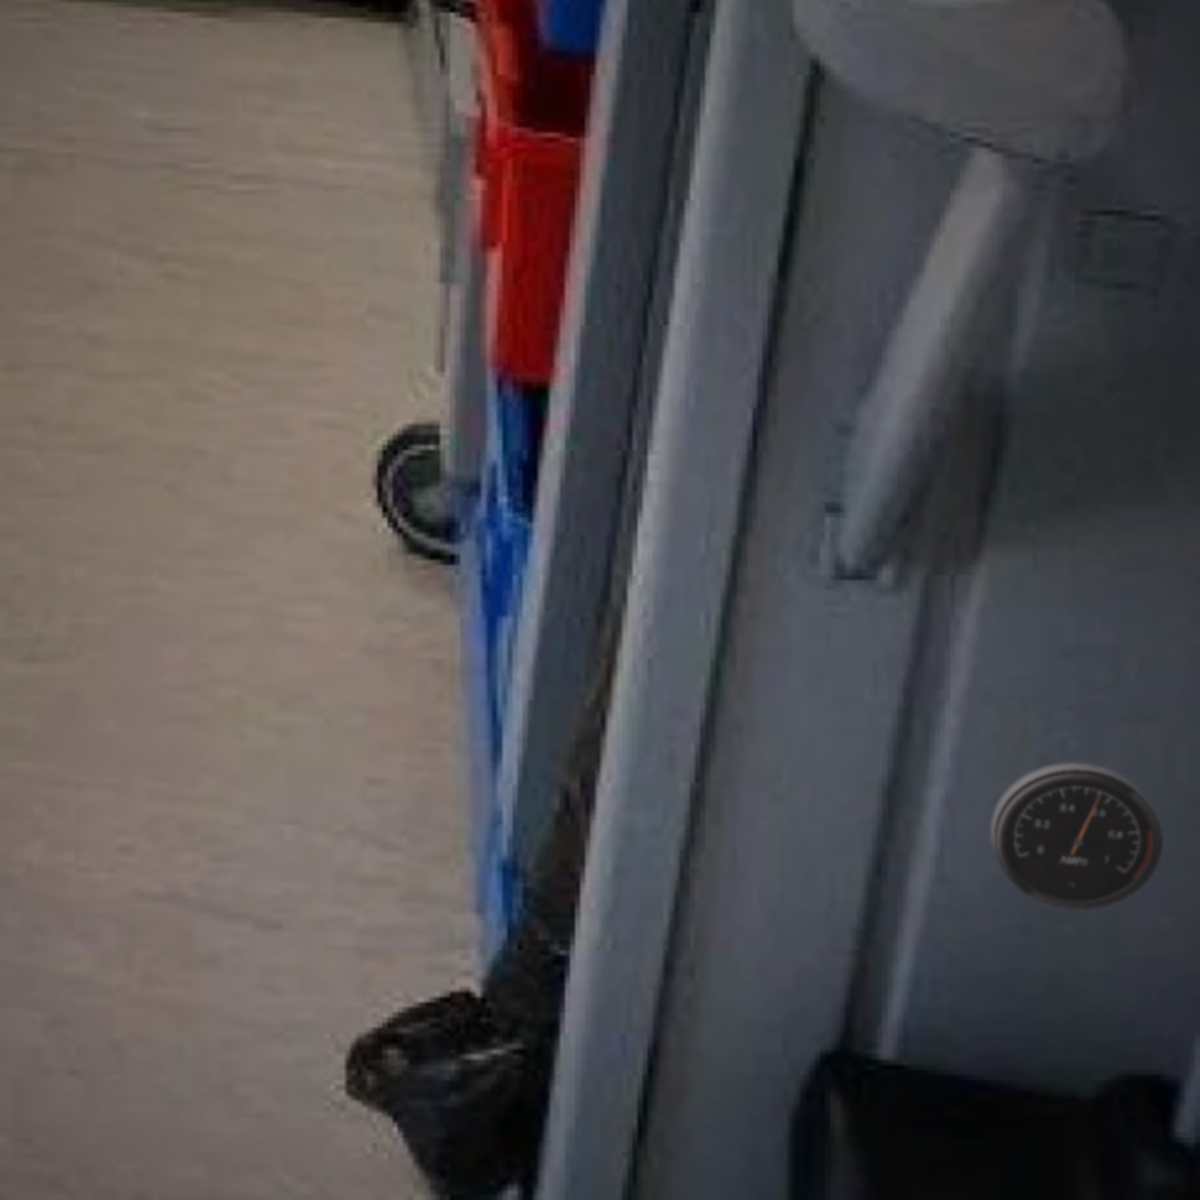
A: 0.55 A
